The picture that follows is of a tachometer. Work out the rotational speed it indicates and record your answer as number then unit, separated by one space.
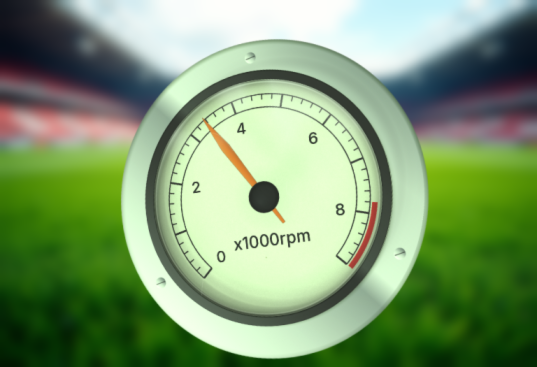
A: 3400 rpm
